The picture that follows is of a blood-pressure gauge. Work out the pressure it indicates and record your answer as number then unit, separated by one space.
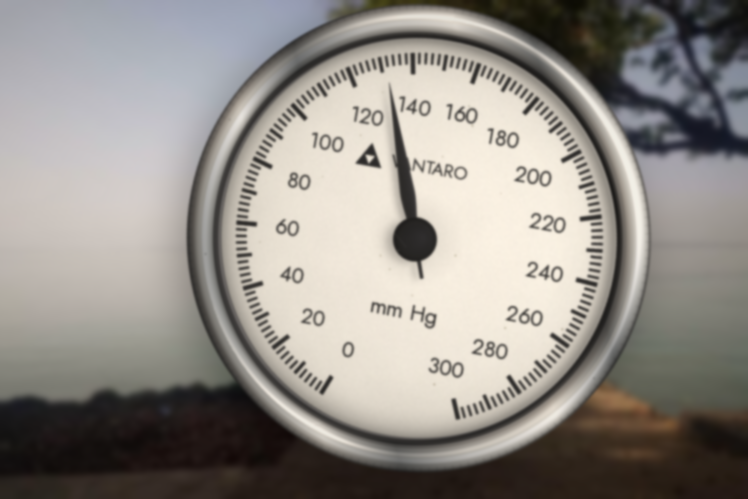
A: 132 mmHg
